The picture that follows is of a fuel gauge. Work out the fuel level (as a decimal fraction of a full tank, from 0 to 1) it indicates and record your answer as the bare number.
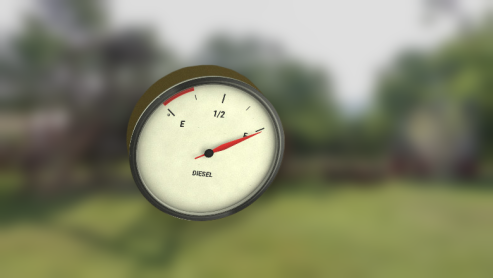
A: 1
